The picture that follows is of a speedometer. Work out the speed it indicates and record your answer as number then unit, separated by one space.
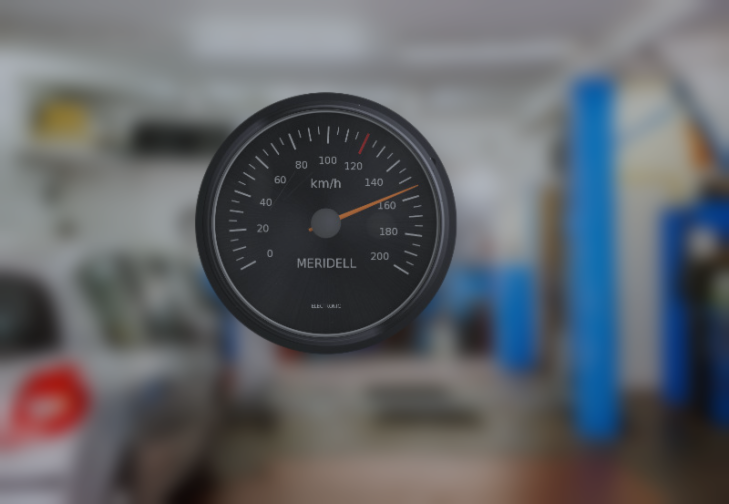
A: 155 km/h
